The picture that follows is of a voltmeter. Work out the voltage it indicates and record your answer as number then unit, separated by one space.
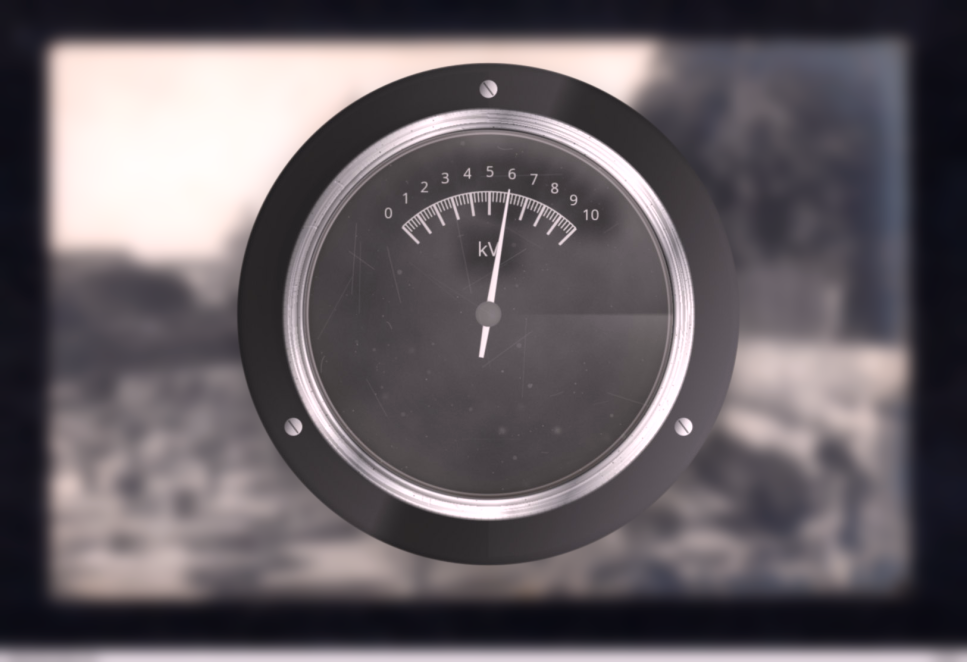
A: 6 kV
